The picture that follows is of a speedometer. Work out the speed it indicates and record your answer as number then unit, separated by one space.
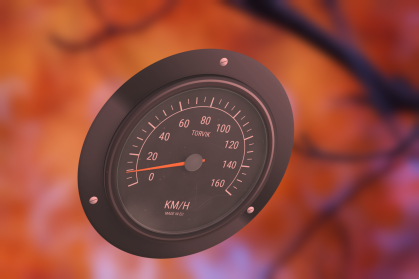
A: 10 km/h
